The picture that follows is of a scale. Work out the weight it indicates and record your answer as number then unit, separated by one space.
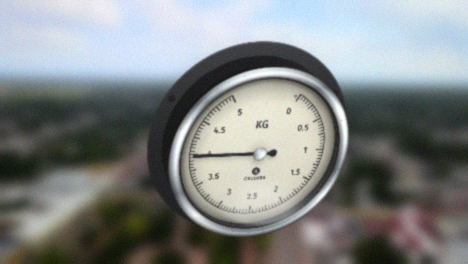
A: 4 kg
